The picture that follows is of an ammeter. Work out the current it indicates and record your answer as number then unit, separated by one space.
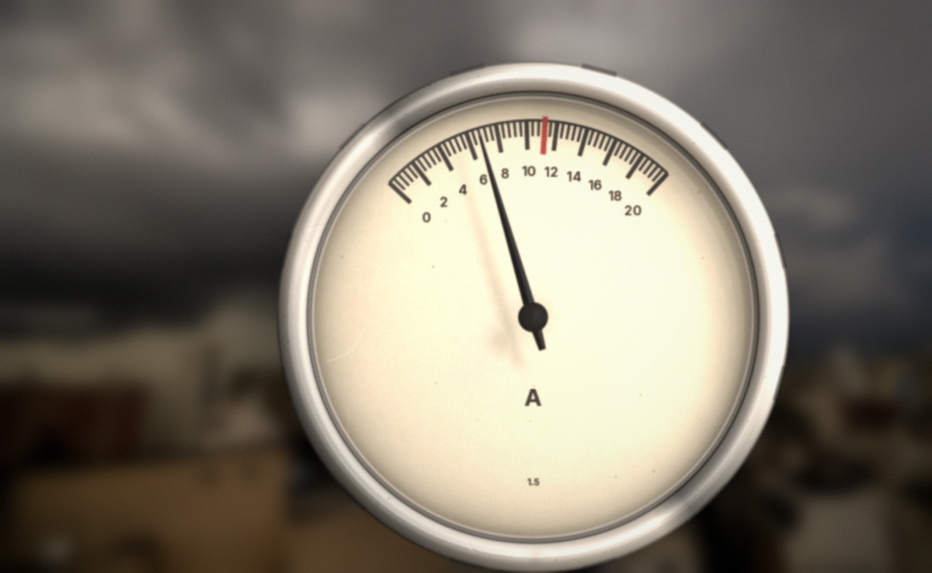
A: 6.8 A
